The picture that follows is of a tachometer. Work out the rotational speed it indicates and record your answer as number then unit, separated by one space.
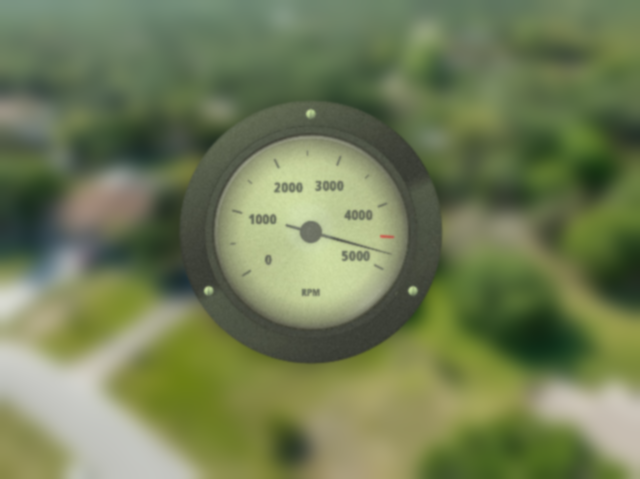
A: 4750 rpm
